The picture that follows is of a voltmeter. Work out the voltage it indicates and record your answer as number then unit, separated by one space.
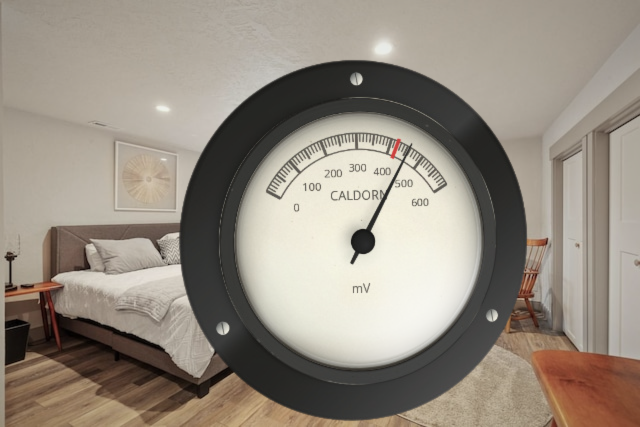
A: 450 mV
